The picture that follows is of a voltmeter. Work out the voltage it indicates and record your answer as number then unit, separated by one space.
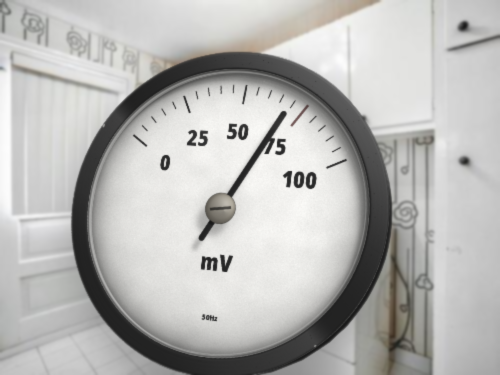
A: 70 mV
